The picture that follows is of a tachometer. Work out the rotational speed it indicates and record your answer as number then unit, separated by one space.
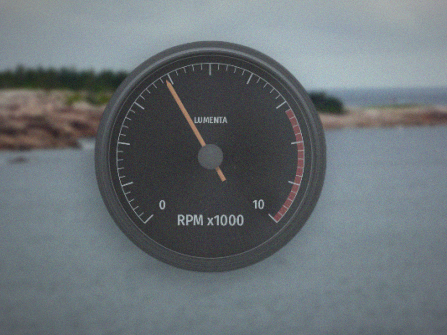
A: 3900 rpm
